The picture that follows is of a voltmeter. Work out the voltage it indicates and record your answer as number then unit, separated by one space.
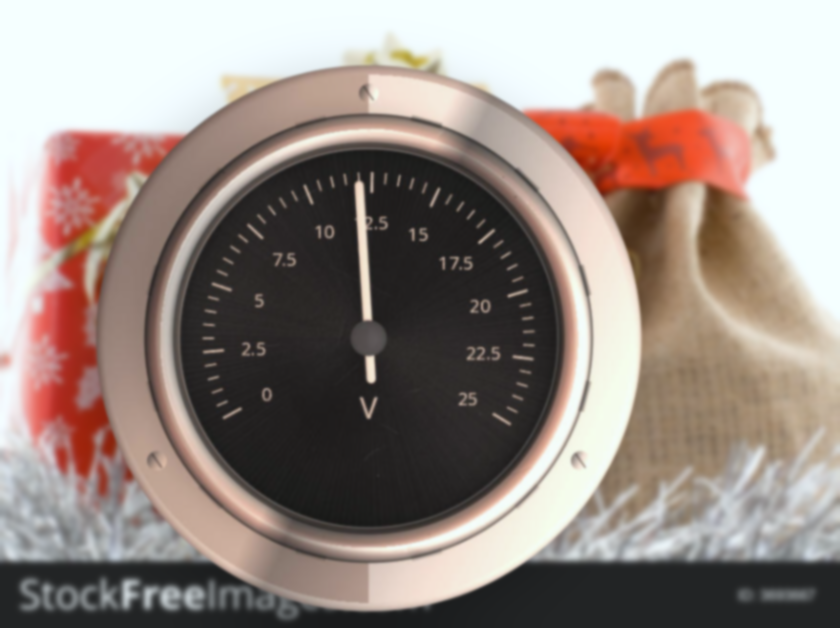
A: 12 V
